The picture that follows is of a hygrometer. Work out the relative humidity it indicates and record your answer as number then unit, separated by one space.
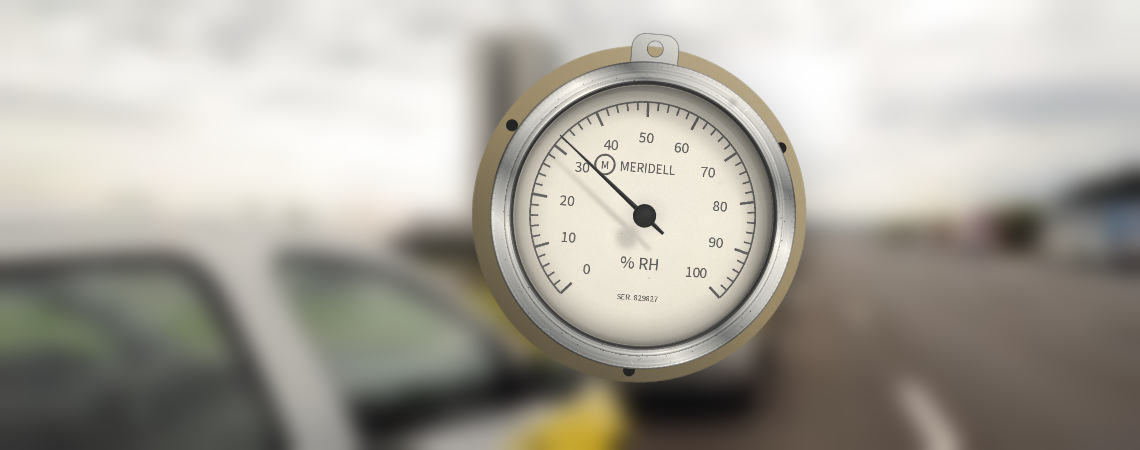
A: 32 %
